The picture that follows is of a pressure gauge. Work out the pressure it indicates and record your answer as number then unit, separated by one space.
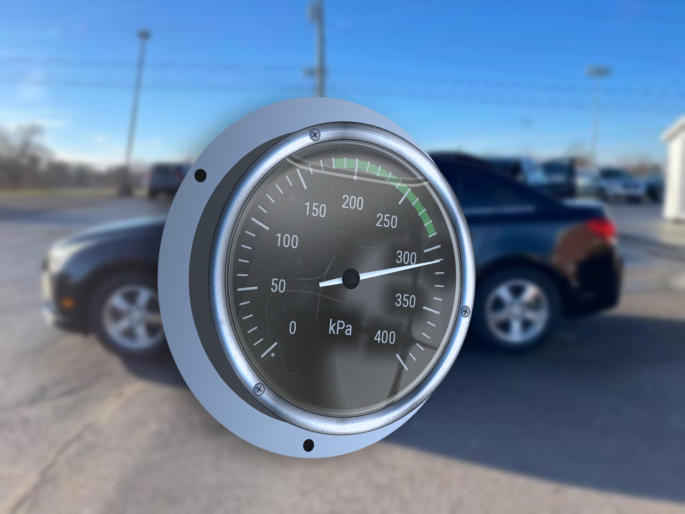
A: 310 kPa
